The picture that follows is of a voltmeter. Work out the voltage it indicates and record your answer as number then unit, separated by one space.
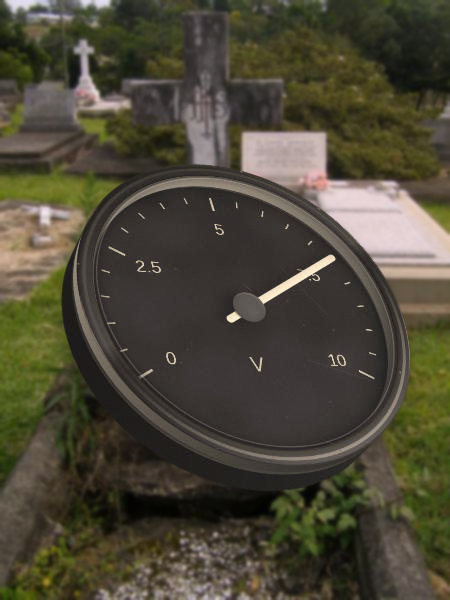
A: 7.5 V
